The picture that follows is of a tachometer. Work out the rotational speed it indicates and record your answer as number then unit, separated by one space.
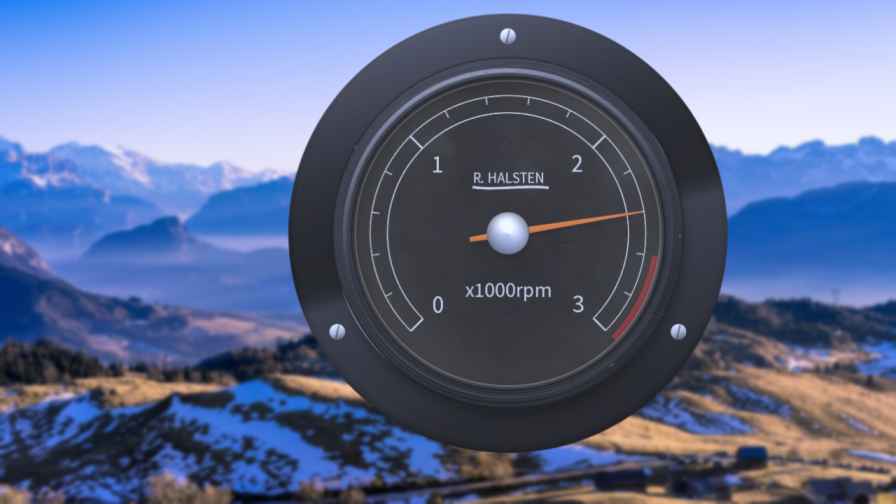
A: 2400 rpm
